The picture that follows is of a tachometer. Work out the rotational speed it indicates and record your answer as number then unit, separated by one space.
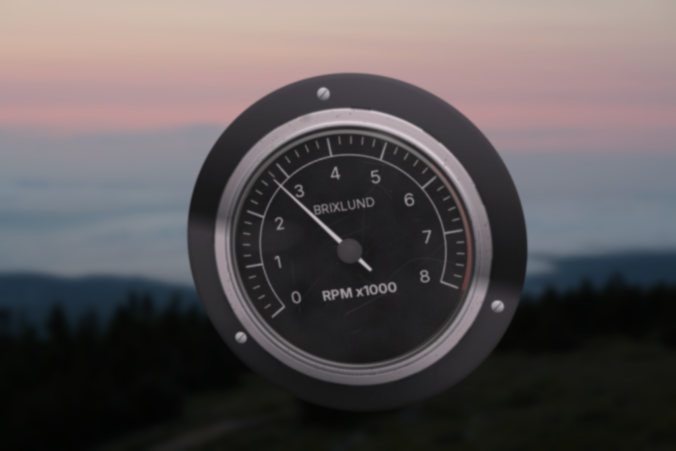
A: 2800 rpm
